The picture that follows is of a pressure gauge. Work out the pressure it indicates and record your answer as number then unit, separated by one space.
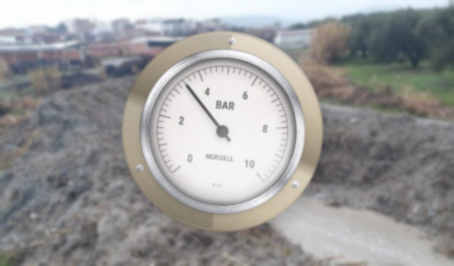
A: 3.4 bar
